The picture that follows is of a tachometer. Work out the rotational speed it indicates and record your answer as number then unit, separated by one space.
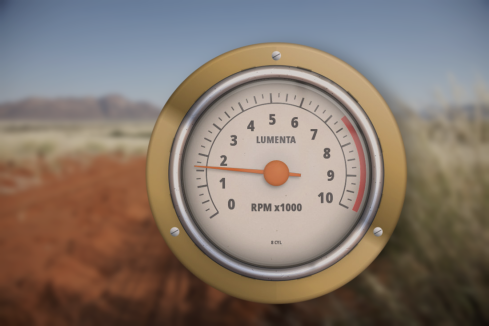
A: 1625 rpm
